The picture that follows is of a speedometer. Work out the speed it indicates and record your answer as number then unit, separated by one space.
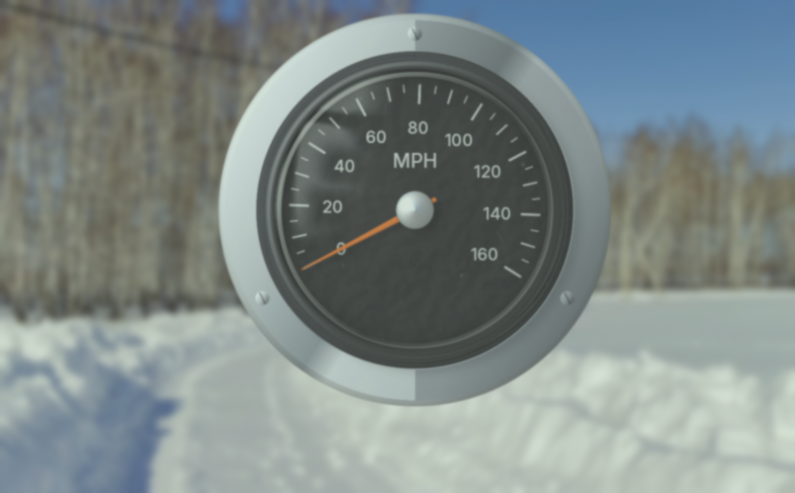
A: 0 mph
